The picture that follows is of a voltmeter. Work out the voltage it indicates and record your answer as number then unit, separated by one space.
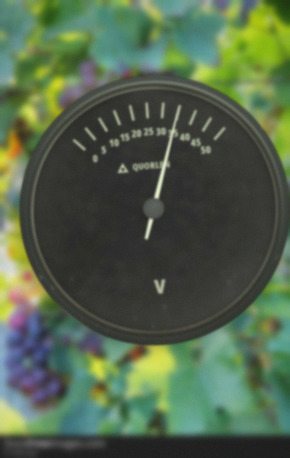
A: 35 V
